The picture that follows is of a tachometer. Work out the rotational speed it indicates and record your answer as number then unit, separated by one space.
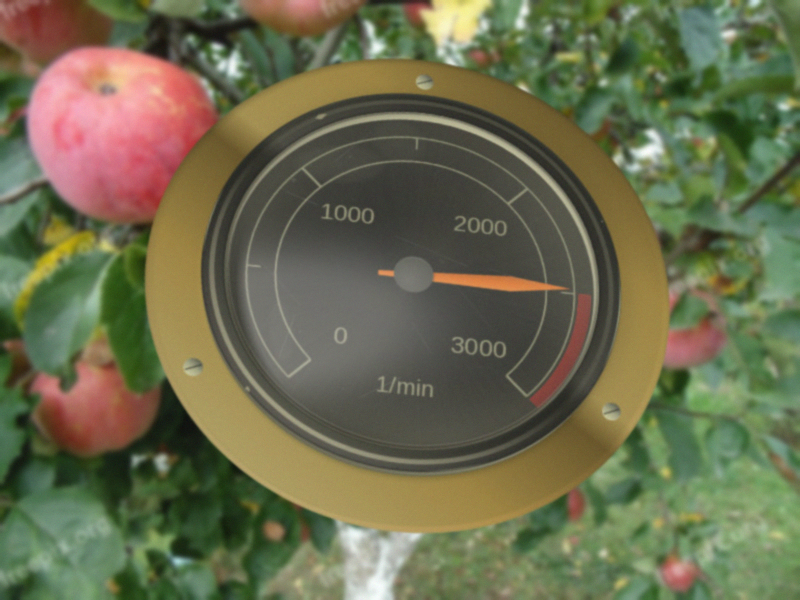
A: 2500 rpm
